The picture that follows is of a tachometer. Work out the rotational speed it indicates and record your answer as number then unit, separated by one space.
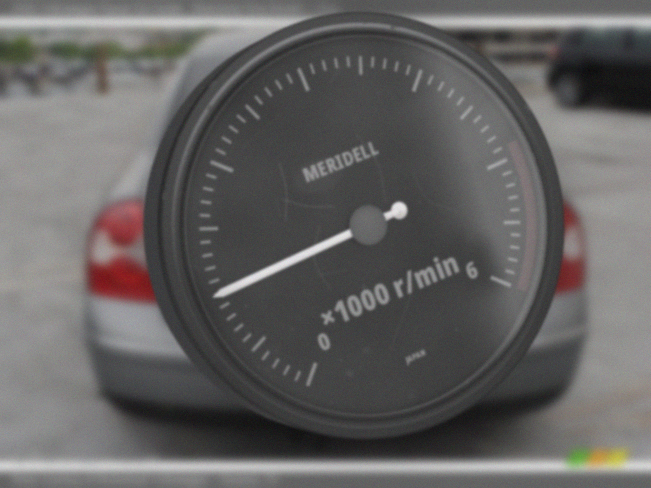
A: 1000 rpm
